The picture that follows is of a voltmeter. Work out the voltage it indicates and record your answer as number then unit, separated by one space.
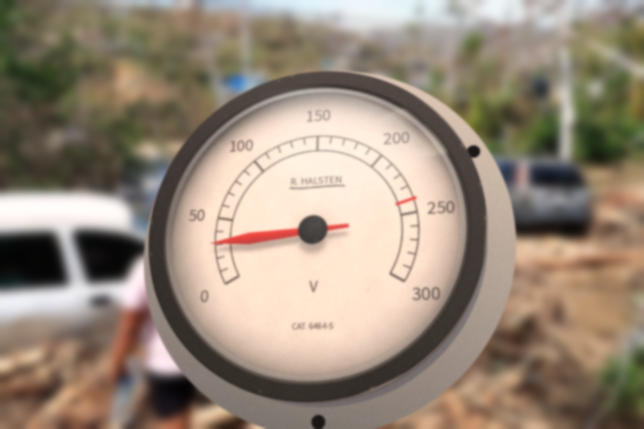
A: 30 V
